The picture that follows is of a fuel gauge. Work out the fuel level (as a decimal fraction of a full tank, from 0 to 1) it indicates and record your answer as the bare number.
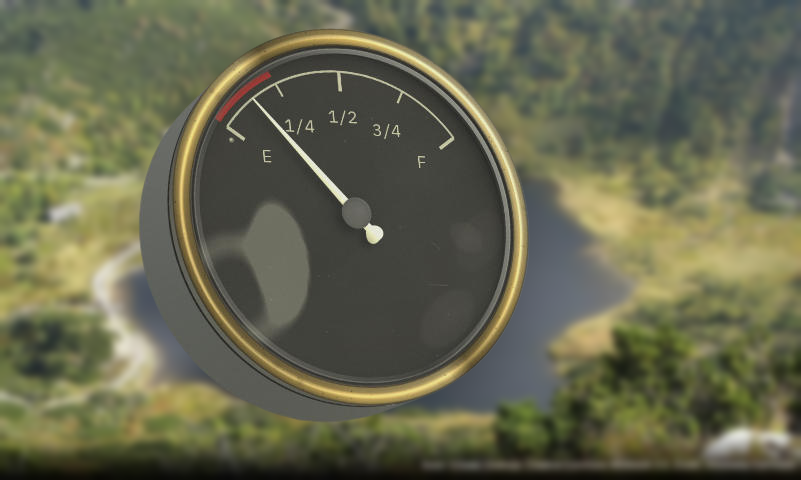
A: 0.125
